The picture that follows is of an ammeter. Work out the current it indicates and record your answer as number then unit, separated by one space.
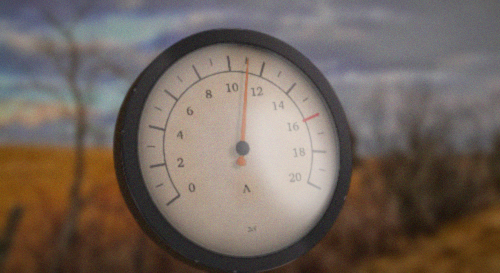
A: 11 A
